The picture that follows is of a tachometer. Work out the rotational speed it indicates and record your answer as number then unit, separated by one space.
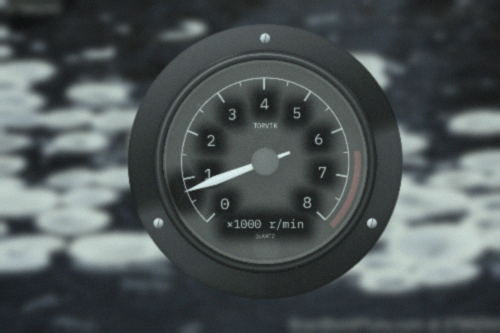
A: 750 rpm
